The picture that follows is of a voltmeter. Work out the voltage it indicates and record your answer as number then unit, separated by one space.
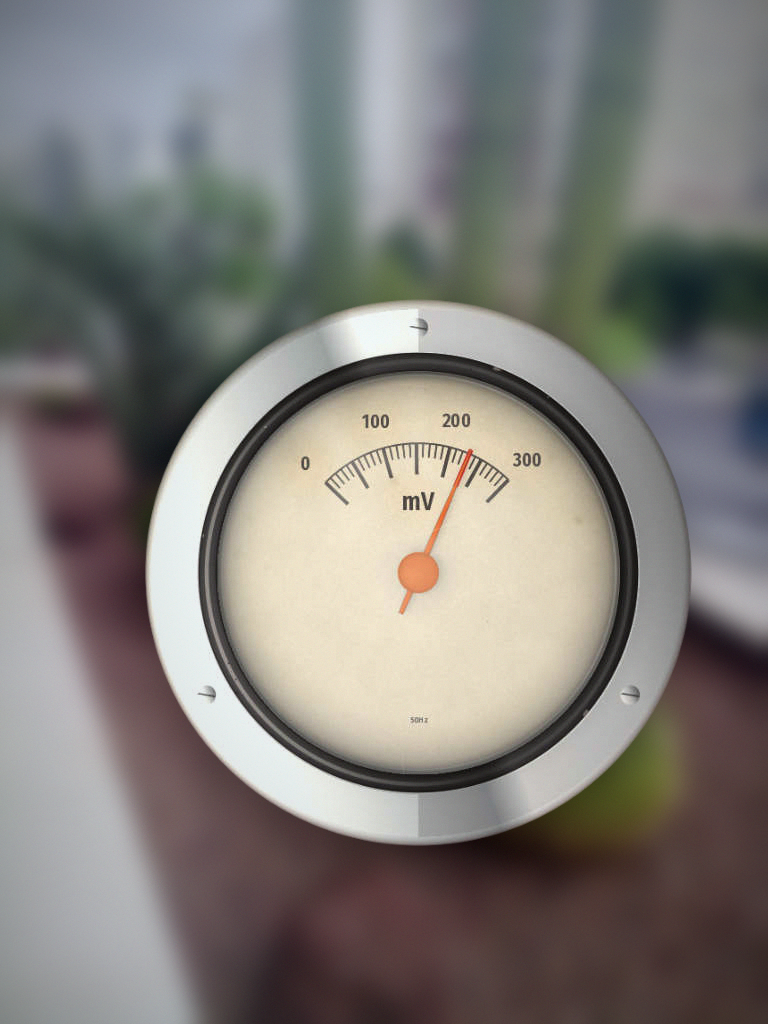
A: 230 mV
